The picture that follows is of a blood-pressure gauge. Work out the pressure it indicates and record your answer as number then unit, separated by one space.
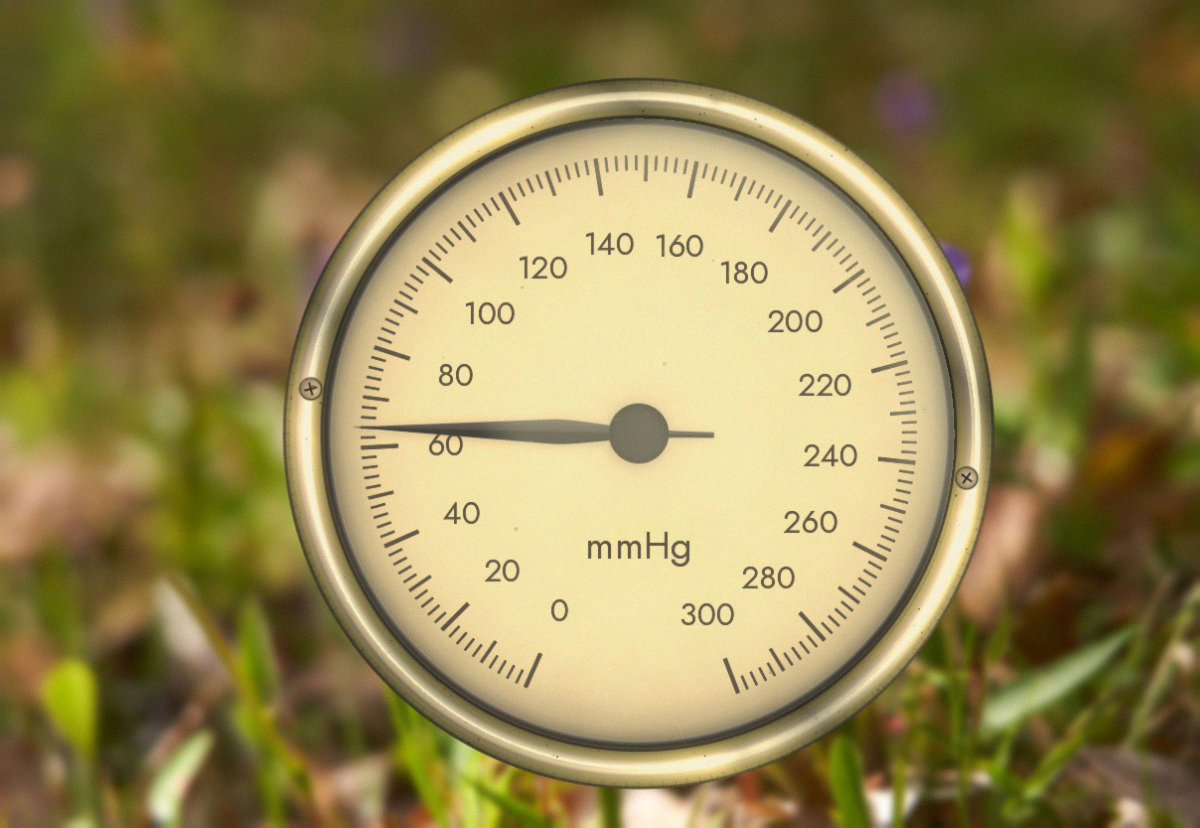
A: 64 mmHg
